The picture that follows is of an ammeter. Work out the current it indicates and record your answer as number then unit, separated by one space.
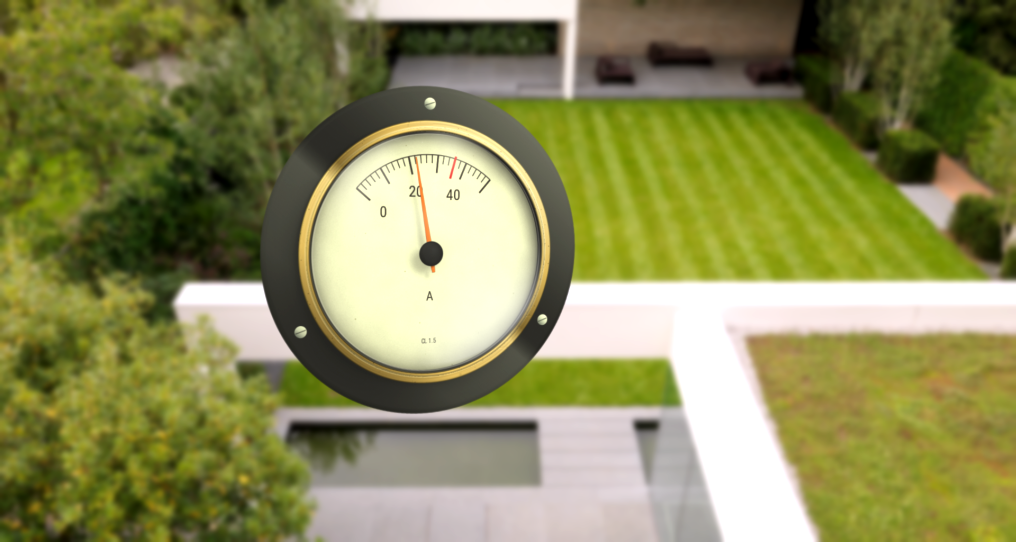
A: 22 A
